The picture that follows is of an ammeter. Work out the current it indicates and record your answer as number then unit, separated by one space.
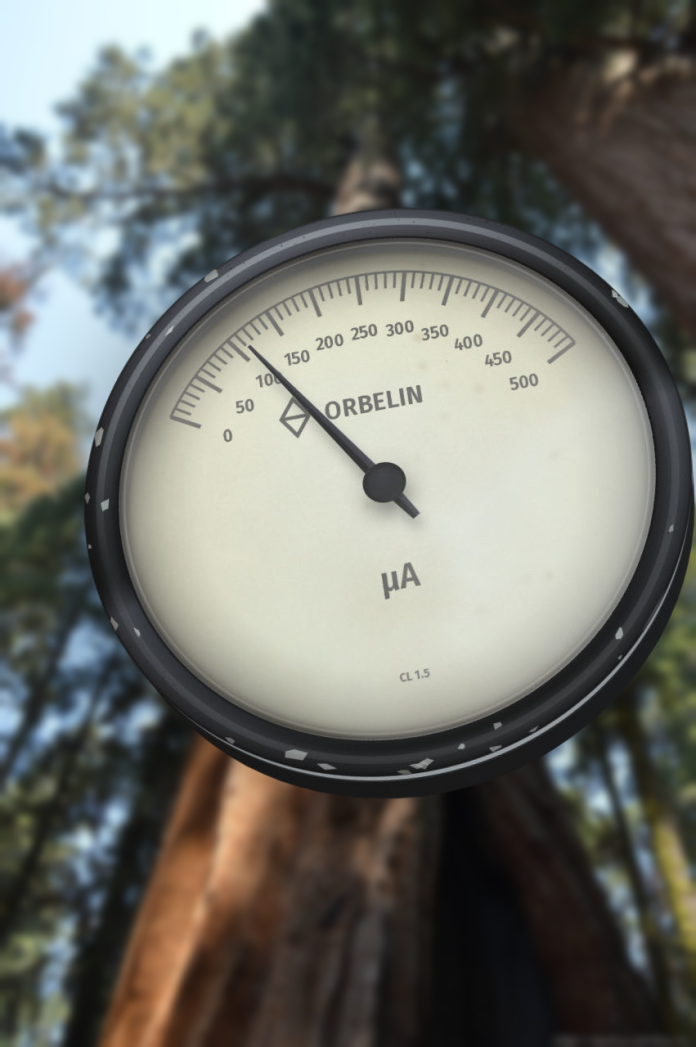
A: 110 µA
